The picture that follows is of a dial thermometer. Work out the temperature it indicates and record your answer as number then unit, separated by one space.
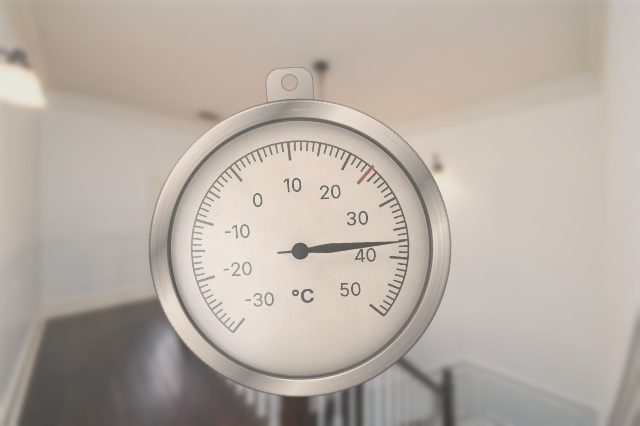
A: 37 °C
